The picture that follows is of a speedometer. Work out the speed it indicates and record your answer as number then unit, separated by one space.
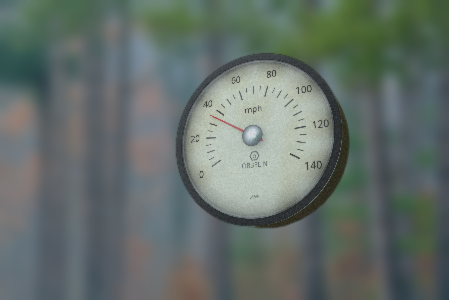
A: 35 mph
